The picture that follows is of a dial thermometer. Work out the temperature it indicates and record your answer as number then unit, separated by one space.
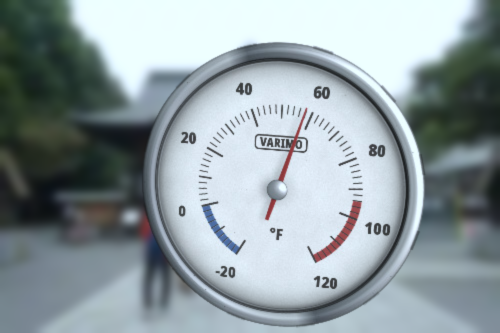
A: 58 °F
